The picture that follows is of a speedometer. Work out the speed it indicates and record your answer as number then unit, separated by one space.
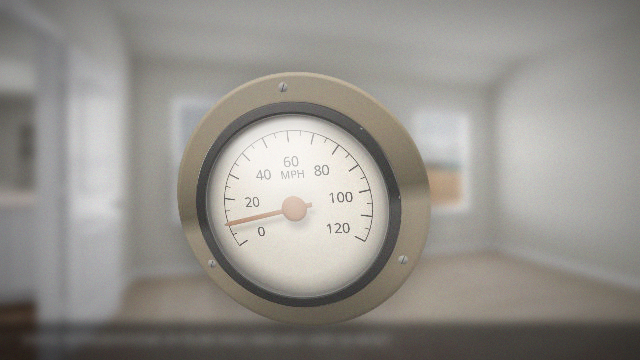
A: 10 mph
